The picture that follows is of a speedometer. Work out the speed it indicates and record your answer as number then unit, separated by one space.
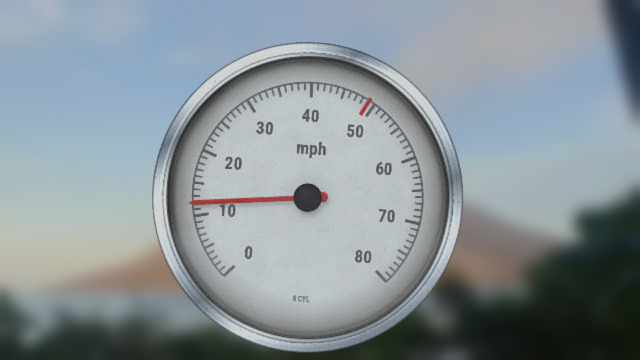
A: 12 mph
